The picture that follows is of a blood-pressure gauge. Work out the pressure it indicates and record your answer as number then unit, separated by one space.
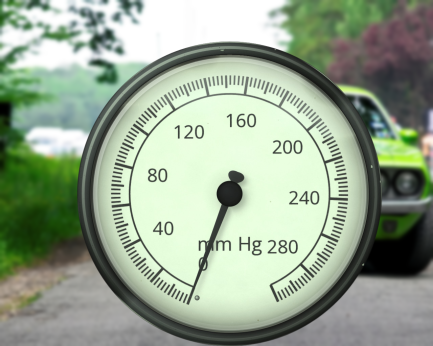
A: 0 mmHg
